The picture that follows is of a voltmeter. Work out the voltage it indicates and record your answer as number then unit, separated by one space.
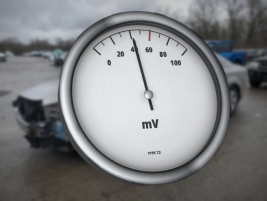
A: 40 mV
